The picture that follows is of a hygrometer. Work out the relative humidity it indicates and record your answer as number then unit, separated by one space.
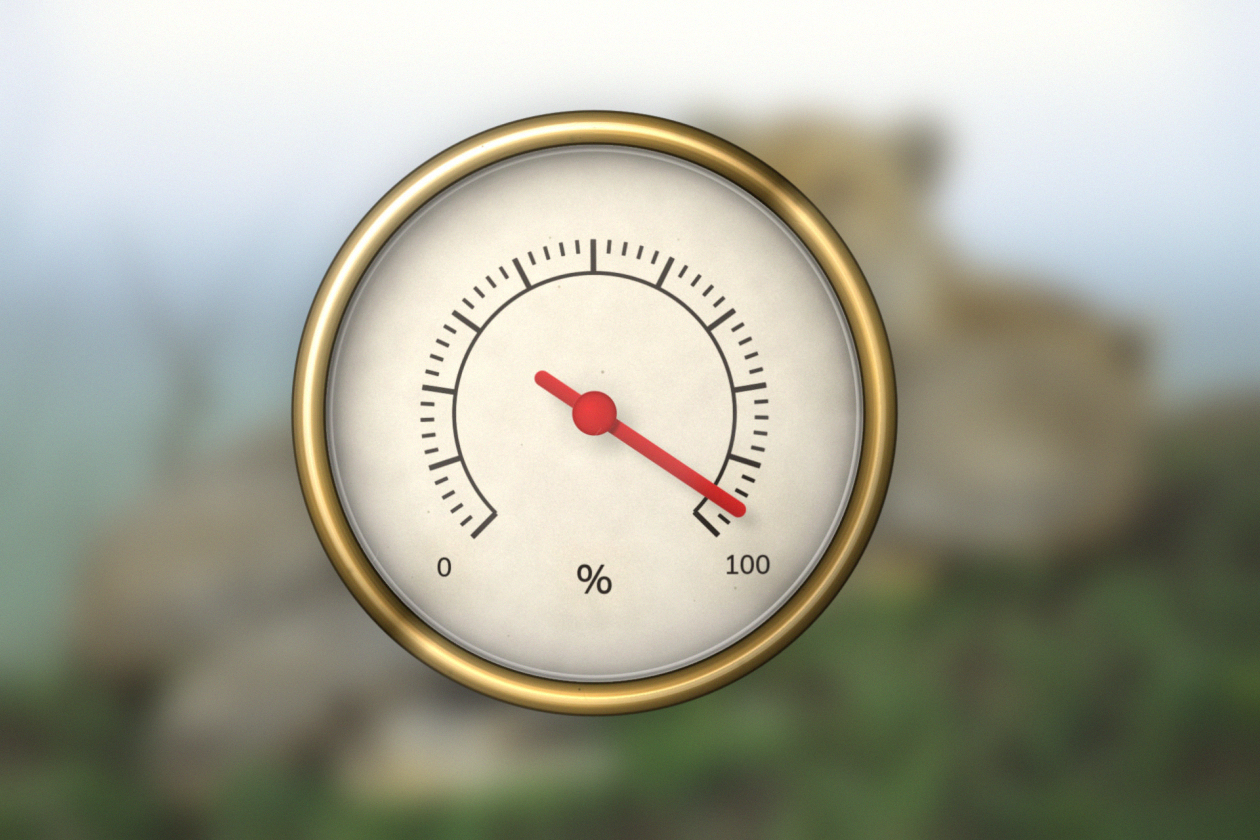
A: 96 %
